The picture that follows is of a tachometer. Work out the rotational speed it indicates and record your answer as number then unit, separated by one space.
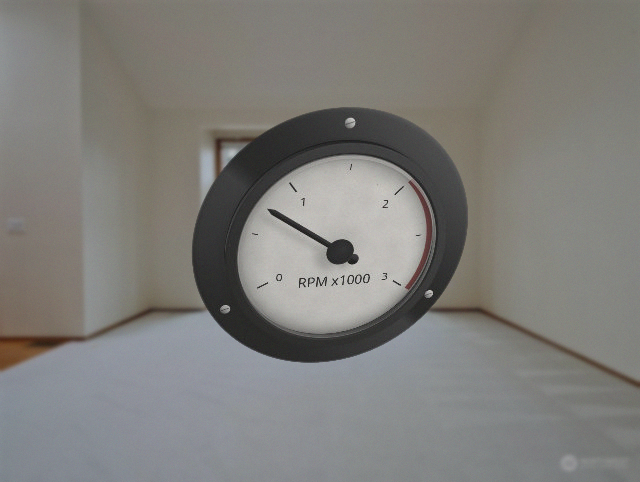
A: 750 rpm
